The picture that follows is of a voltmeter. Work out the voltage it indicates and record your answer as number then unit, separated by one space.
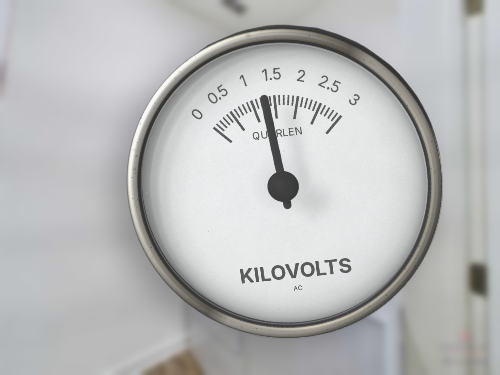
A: 1.3 kV
